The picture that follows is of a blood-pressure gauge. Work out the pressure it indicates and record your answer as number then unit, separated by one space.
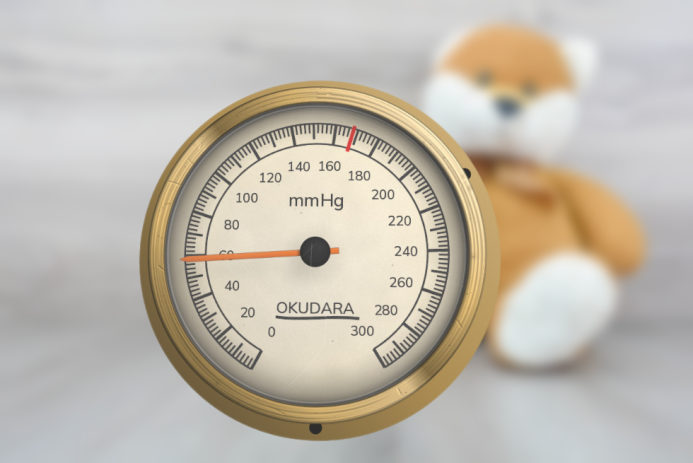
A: 58 mmHg
